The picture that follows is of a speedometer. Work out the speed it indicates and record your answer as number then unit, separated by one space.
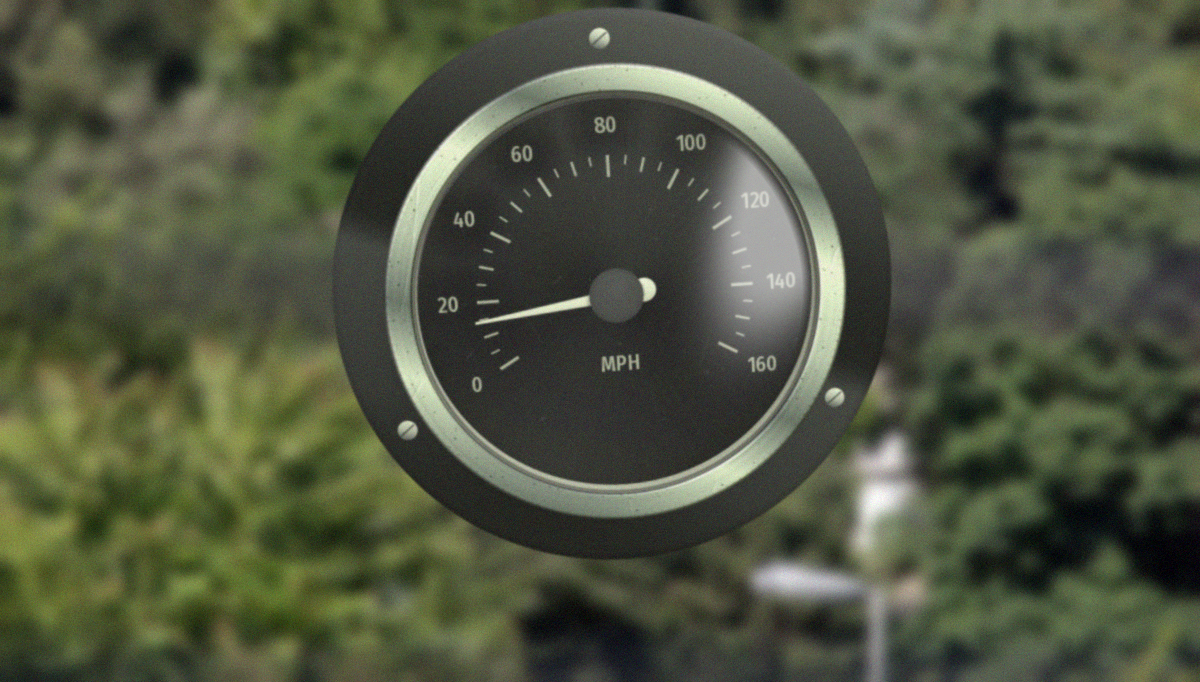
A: 15 mph
